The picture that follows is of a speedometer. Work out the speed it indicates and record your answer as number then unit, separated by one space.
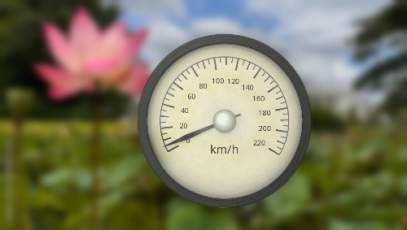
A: 5 km/h
